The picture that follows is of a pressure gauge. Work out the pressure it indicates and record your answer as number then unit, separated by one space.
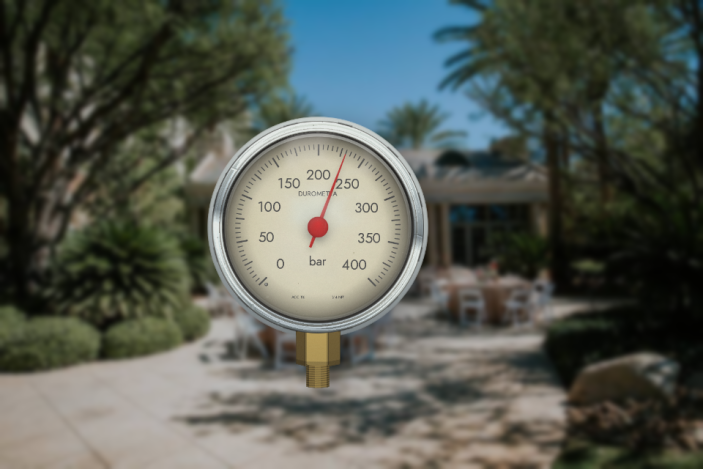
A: 230 bar
